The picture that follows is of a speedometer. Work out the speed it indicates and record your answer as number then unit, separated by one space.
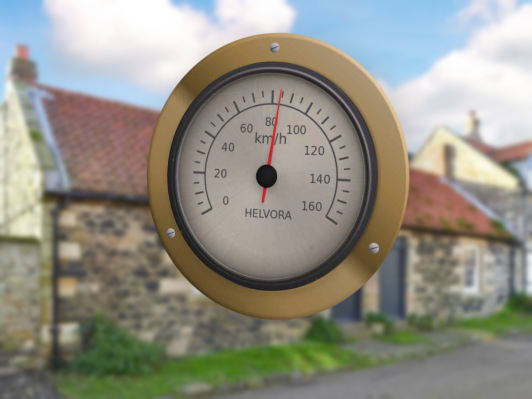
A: 85 km/h
